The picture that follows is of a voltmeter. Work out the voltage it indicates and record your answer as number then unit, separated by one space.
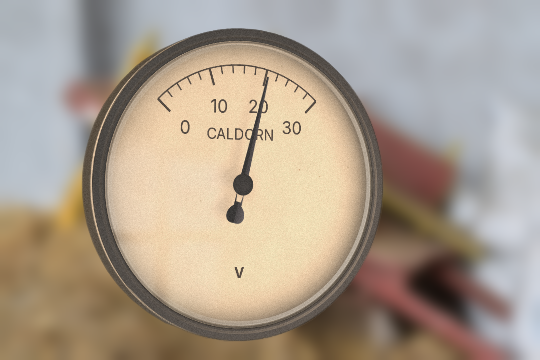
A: 20 V
